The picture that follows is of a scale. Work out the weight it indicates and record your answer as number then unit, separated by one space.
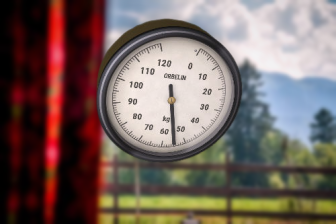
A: 55 kg
